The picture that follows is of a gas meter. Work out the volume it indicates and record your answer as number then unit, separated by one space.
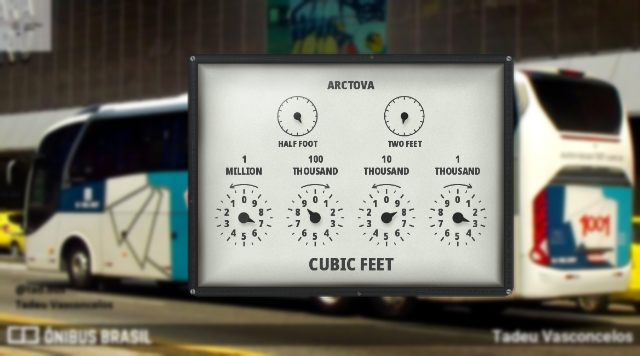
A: 688300 ft³
